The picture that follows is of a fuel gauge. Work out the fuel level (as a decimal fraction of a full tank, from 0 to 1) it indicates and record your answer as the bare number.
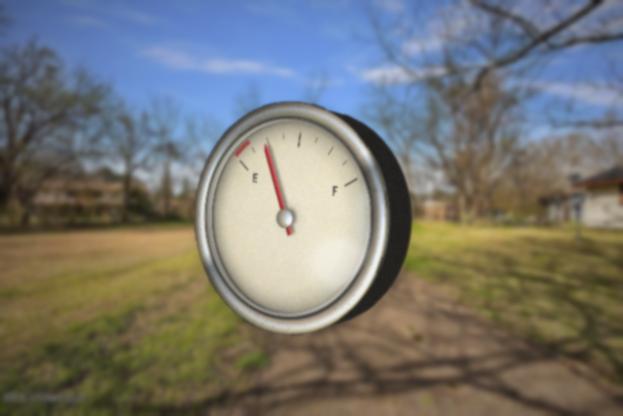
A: 0.25
